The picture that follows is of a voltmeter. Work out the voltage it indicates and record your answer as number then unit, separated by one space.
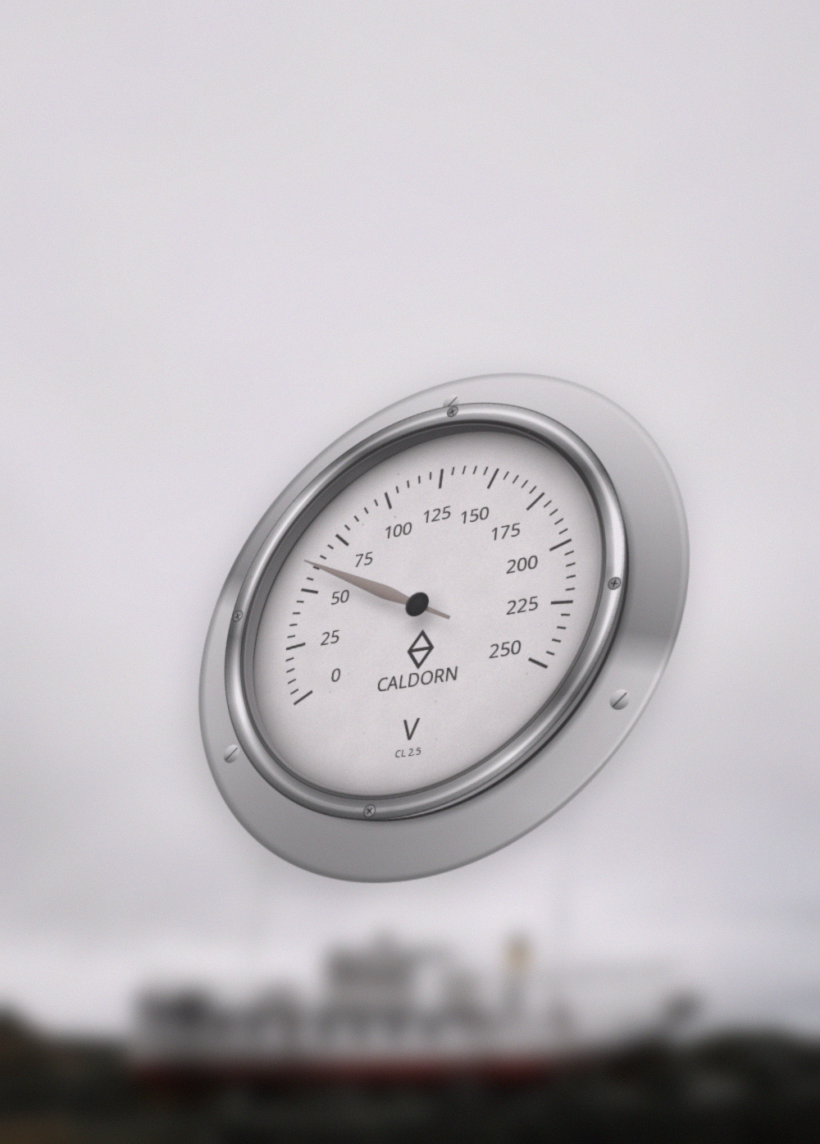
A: 60 V
